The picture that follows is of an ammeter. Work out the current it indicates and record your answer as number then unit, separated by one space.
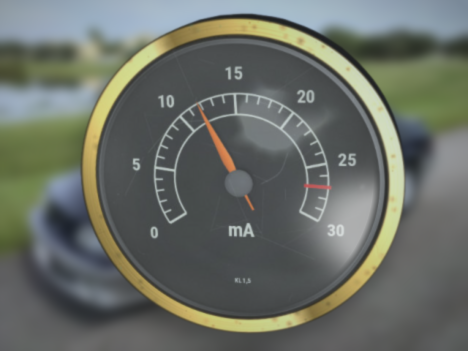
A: 12 mA
